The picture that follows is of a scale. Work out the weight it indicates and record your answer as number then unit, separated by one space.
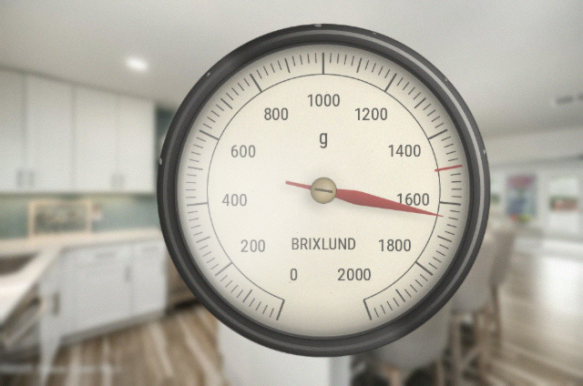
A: 1640 g
